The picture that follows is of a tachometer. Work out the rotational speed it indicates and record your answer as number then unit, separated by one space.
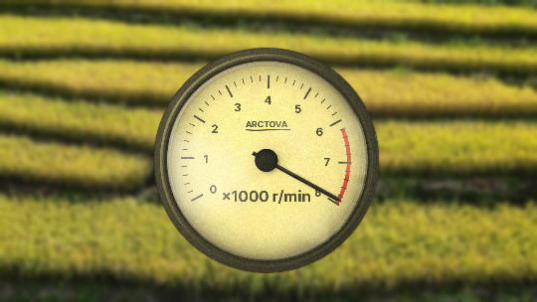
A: 7900 rpm
